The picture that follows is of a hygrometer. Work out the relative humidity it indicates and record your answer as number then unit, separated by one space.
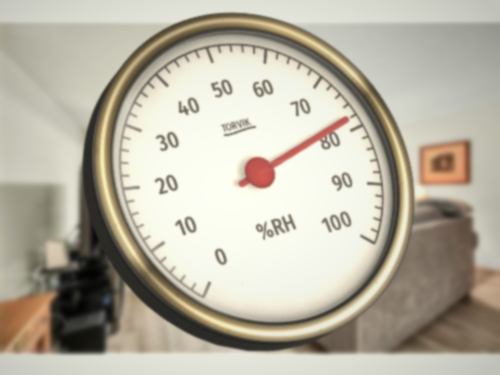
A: 78 %
